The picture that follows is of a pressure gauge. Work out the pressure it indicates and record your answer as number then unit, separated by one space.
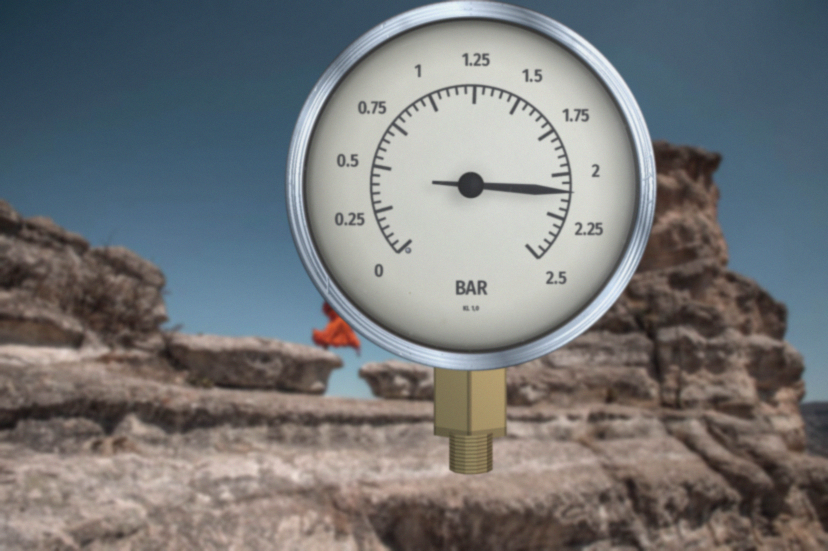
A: 2.1 bar
